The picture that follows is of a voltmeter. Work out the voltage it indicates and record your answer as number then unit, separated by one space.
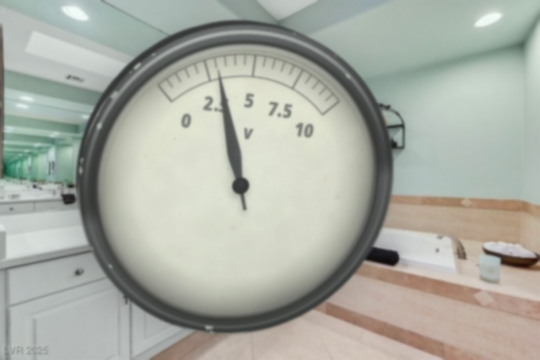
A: 3 V
